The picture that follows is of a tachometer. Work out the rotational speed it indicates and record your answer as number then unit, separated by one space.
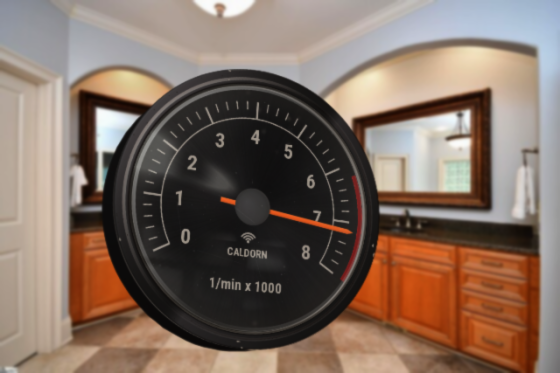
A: 7200 rpm
